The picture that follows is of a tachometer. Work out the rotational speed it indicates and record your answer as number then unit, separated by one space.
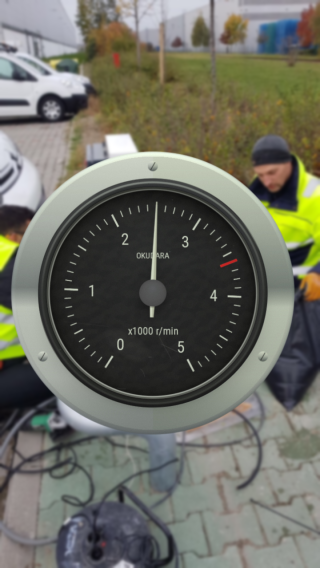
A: 2500 rpm
